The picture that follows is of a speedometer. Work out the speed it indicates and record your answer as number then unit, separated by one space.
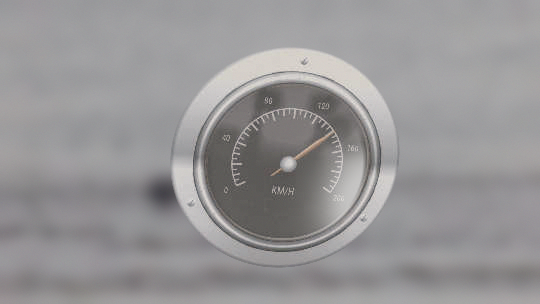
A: 140 km/h
